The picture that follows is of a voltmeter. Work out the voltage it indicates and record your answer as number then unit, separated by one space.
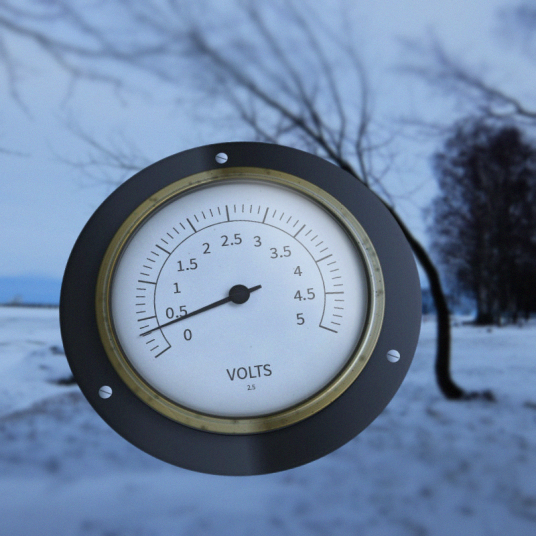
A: 0.3 V
